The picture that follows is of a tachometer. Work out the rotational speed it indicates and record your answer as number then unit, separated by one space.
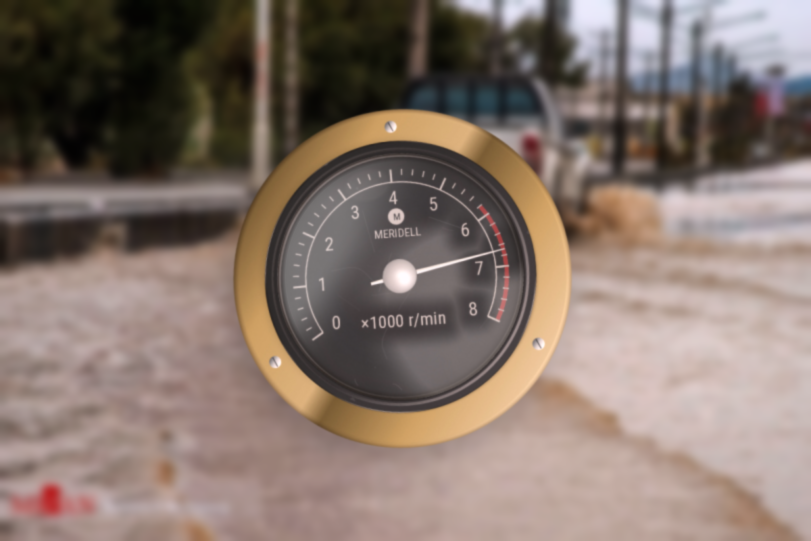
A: 6700 rpm
